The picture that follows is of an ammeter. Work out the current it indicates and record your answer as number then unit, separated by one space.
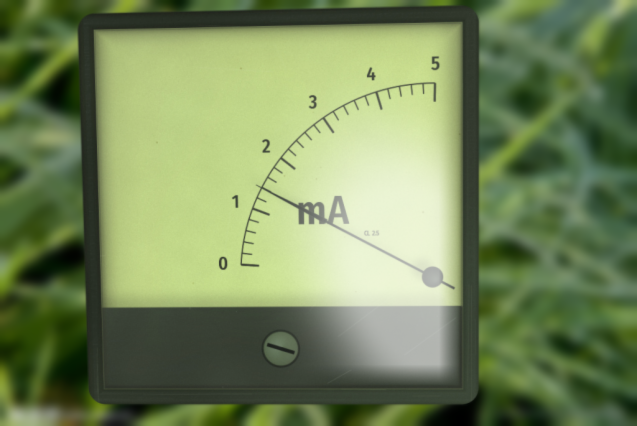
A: 1.4 mA
